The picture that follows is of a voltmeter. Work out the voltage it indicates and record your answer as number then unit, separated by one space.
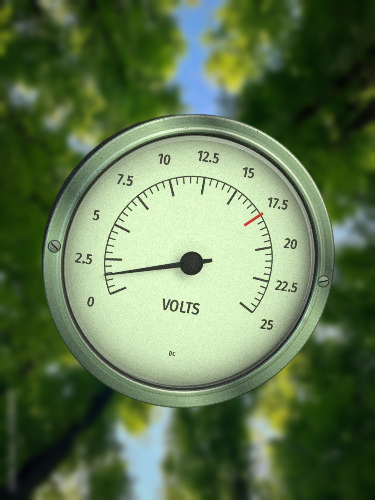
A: 1.5 V
